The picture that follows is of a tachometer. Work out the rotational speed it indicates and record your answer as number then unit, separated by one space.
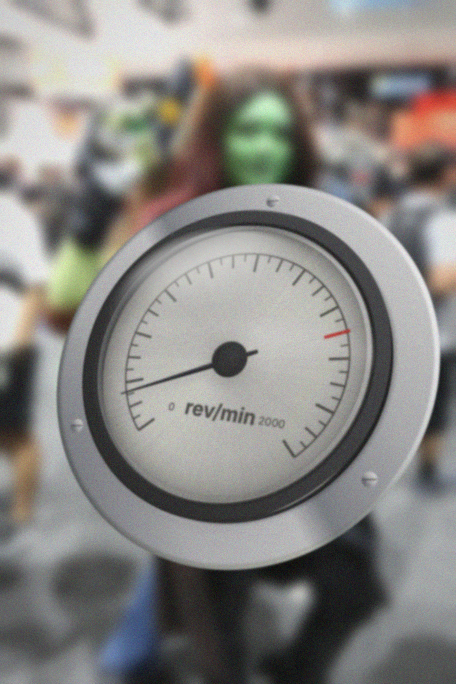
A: 150 rpm
